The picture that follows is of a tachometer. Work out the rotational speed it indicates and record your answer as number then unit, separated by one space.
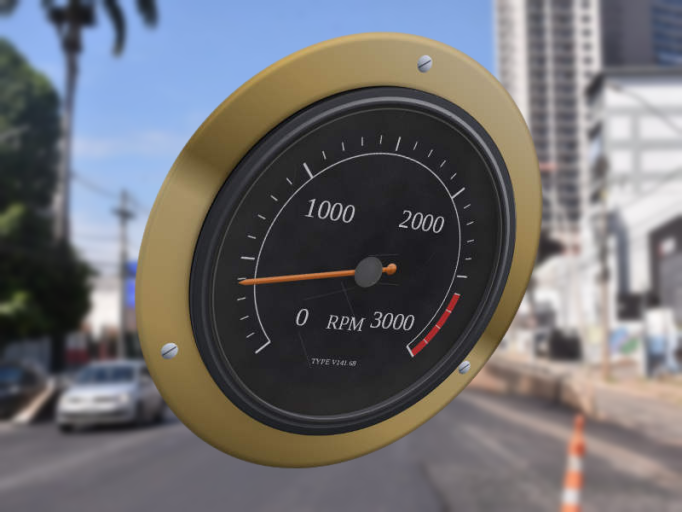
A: 400 rpm
